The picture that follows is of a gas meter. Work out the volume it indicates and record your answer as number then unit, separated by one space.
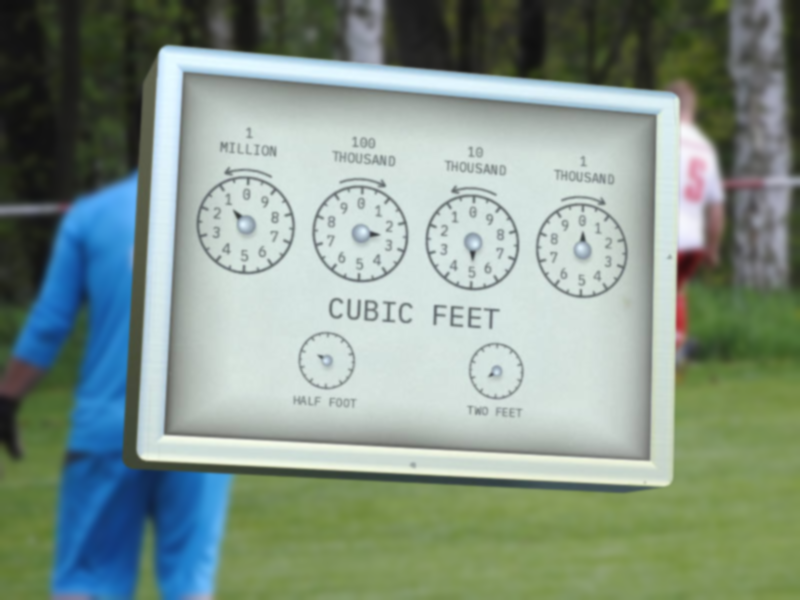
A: 125000 ft³
